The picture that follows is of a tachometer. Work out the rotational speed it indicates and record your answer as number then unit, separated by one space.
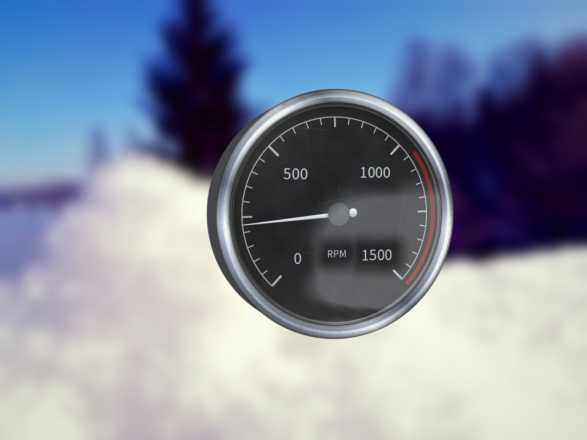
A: 225 rpm
